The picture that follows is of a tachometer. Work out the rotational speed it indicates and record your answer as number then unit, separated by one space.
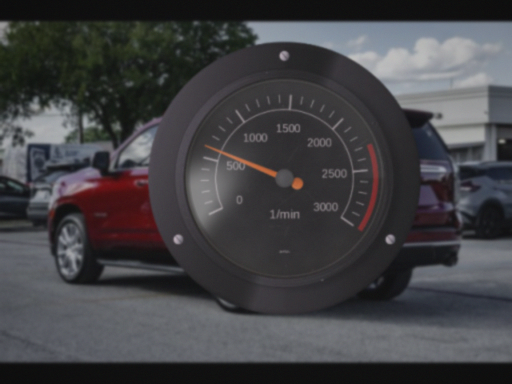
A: 600 rpm
